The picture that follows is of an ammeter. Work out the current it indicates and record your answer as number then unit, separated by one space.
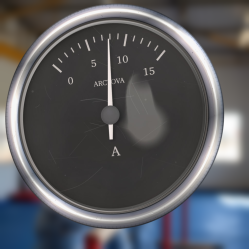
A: 8 A
